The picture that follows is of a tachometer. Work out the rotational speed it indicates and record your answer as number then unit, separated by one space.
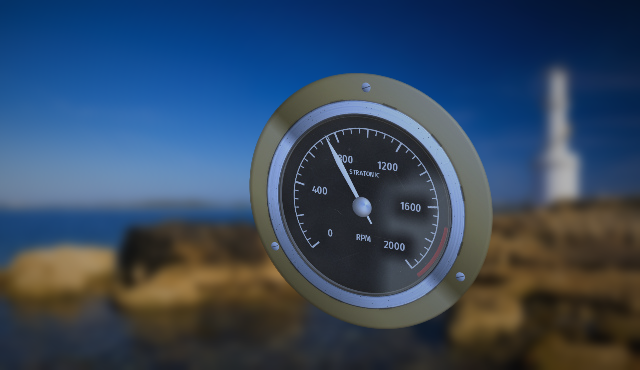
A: 750 rpm
